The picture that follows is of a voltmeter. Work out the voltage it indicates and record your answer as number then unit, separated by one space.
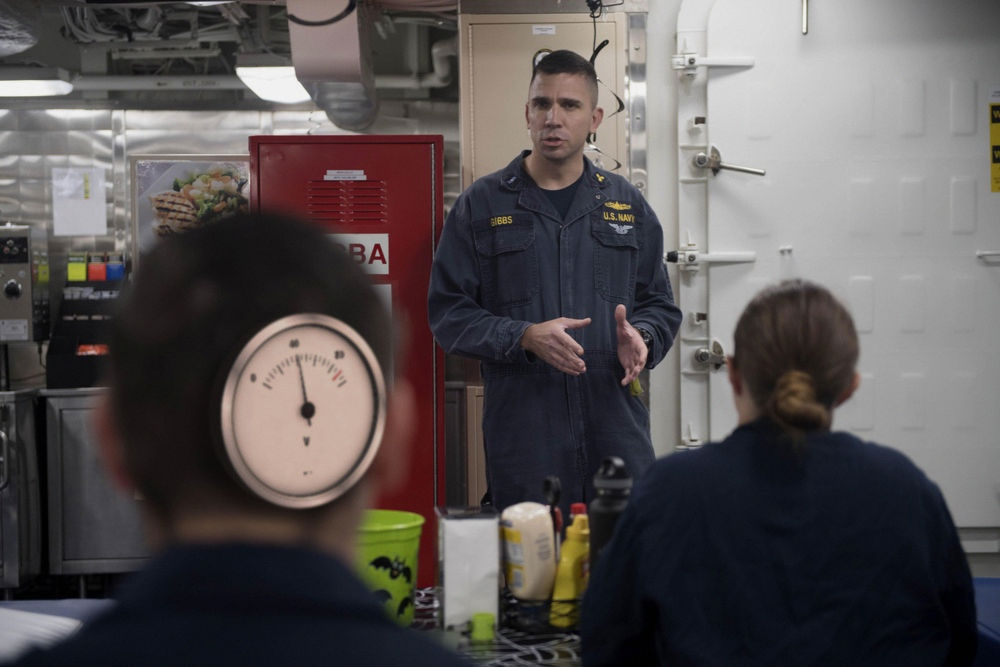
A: 40 V
